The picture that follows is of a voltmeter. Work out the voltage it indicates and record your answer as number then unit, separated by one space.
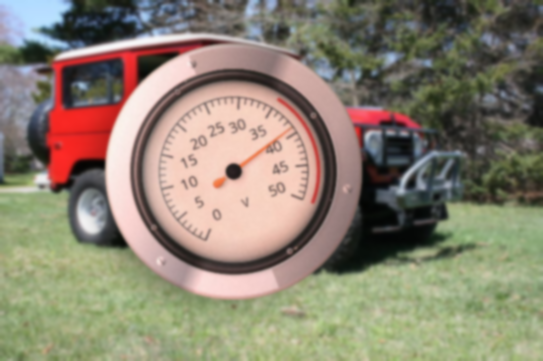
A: 39 V
